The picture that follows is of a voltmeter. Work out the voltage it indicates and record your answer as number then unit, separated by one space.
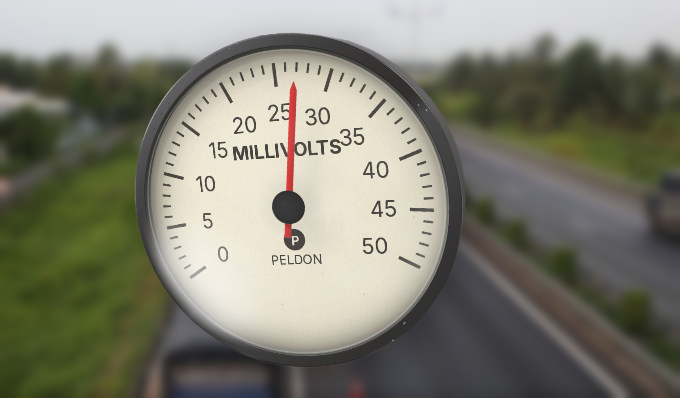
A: 27 mV
